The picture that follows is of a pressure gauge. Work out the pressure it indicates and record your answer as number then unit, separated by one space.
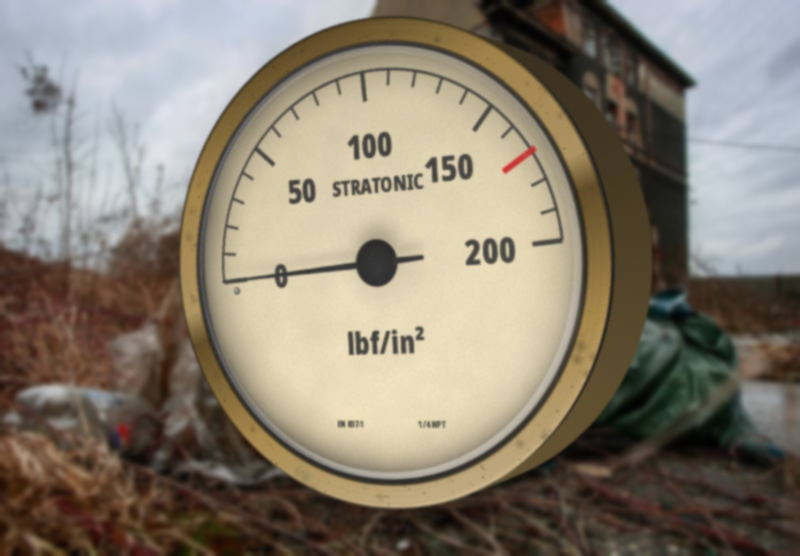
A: 0 psi
